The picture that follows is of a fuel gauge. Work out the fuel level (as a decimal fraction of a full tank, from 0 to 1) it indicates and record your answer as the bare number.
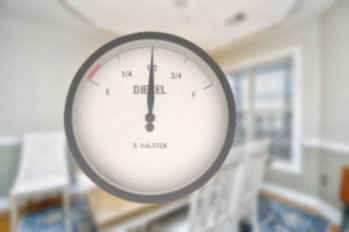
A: 0.5
